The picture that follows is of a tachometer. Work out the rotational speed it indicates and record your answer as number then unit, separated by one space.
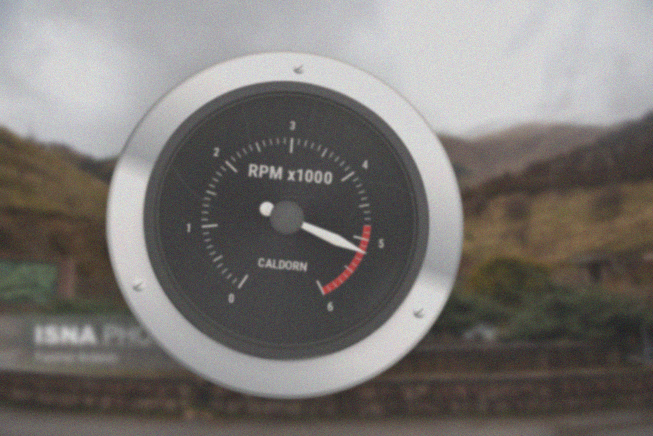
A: 5200 rpm
